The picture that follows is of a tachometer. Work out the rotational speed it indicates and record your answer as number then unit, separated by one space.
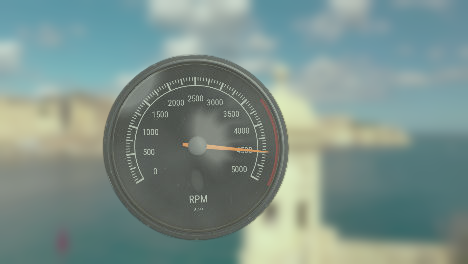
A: 4500 rpm
